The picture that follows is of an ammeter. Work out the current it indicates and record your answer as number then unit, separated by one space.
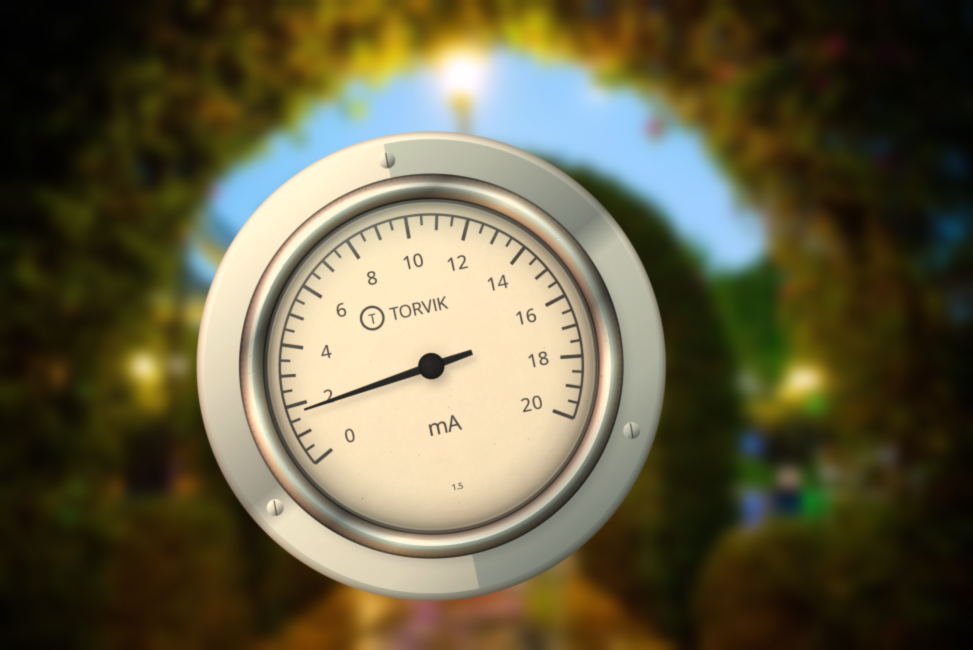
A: 1.75 mA
